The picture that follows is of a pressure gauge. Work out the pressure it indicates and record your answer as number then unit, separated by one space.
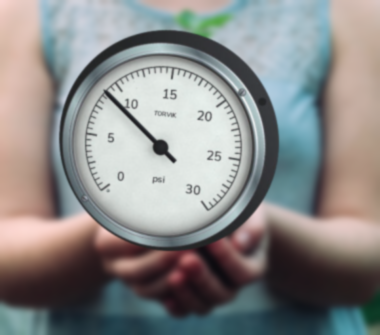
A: 9 psi
